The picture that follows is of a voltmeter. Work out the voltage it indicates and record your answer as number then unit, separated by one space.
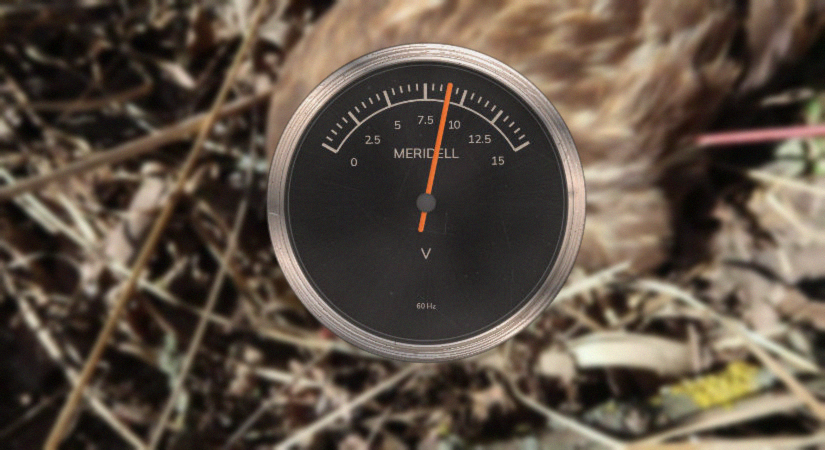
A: 9 V
